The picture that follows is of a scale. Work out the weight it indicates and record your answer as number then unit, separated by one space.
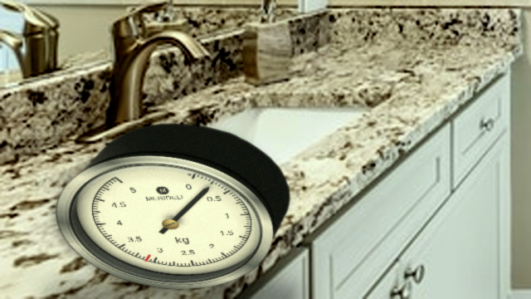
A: 0.25 kg
